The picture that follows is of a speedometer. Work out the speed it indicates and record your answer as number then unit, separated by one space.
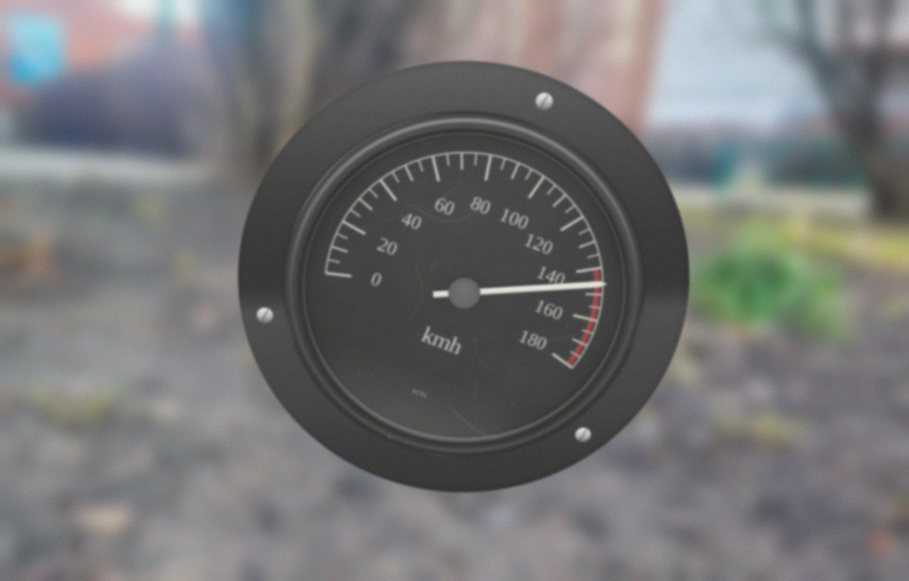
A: 145 km/h
